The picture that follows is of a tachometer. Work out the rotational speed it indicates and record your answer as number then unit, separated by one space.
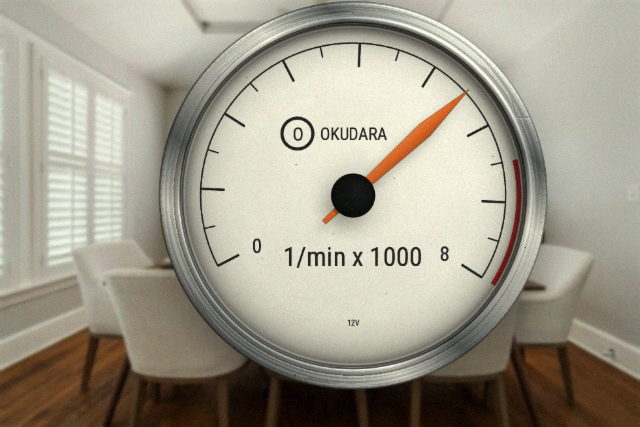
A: 5500 rpm
